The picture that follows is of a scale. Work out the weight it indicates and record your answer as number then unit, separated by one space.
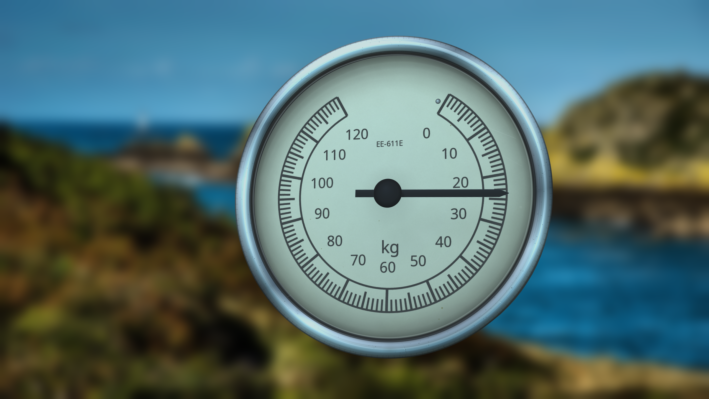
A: 24 kg
